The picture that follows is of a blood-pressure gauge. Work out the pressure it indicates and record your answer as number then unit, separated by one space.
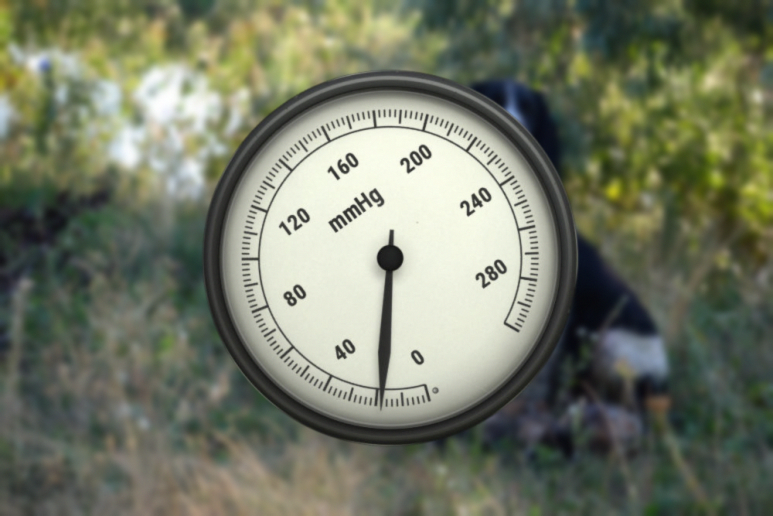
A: 18 mmHg
